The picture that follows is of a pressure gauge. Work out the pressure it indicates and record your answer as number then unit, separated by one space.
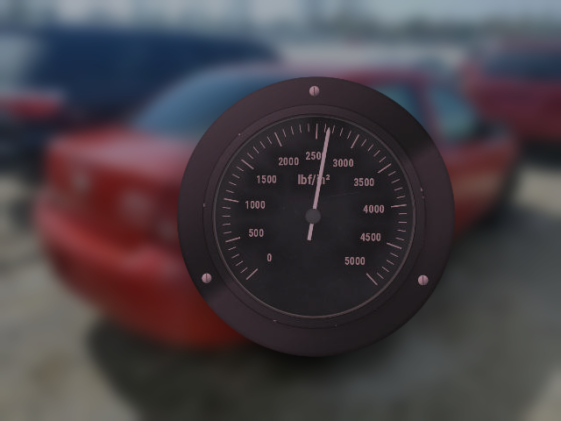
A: 2650 psi
